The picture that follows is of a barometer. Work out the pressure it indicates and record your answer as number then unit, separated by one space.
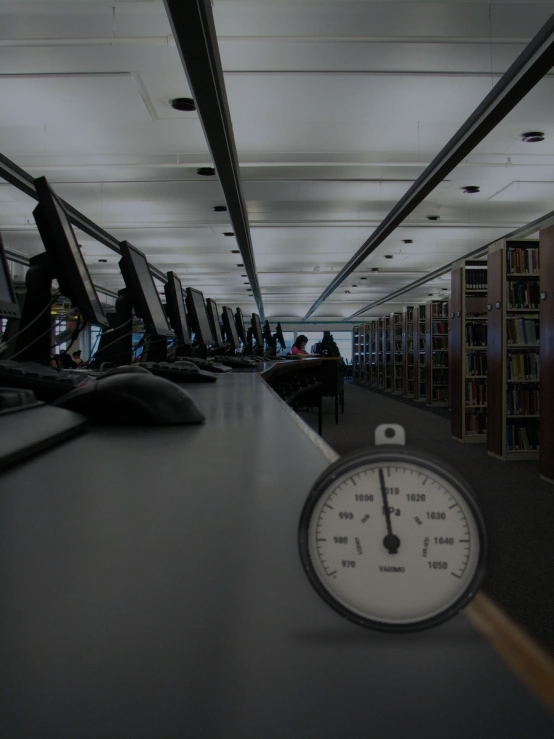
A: 1008 hPa
